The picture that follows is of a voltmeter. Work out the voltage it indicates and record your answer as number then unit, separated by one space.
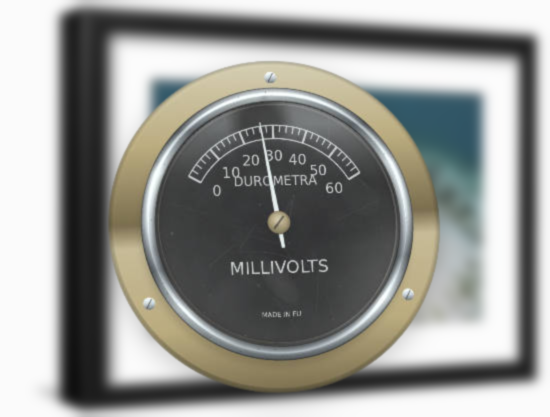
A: 26 mV
